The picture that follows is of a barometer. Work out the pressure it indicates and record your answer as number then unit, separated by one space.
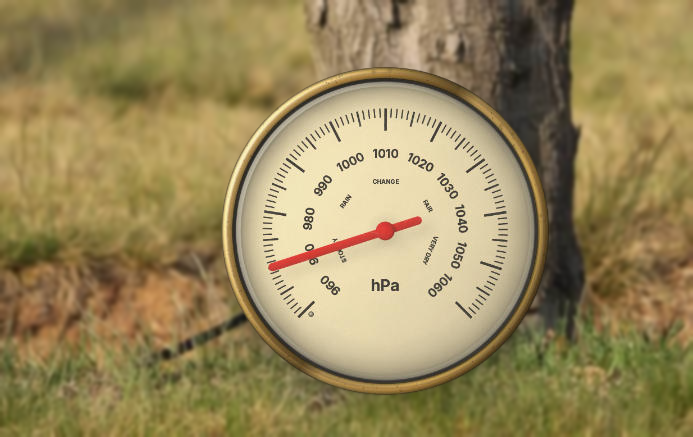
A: 970 hPa
